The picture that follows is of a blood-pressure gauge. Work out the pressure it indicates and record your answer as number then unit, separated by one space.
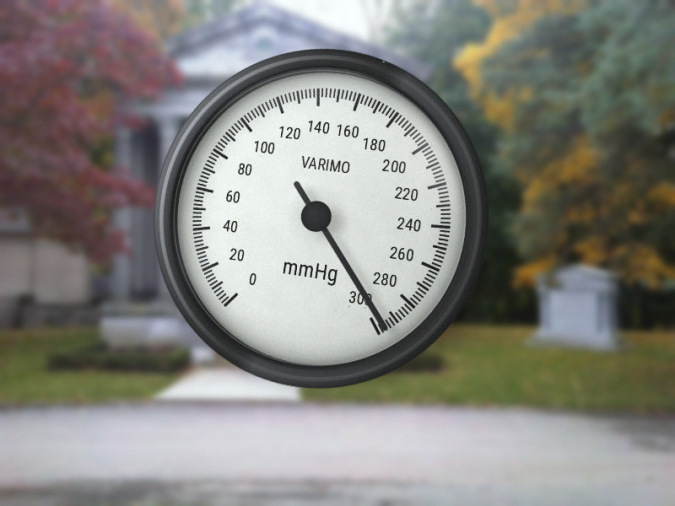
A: 296 mmHg
